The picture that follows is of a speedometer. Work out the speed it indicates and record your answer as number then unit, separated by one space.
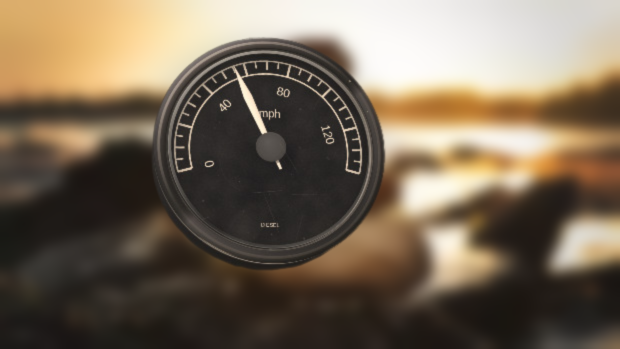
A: 55 mph
